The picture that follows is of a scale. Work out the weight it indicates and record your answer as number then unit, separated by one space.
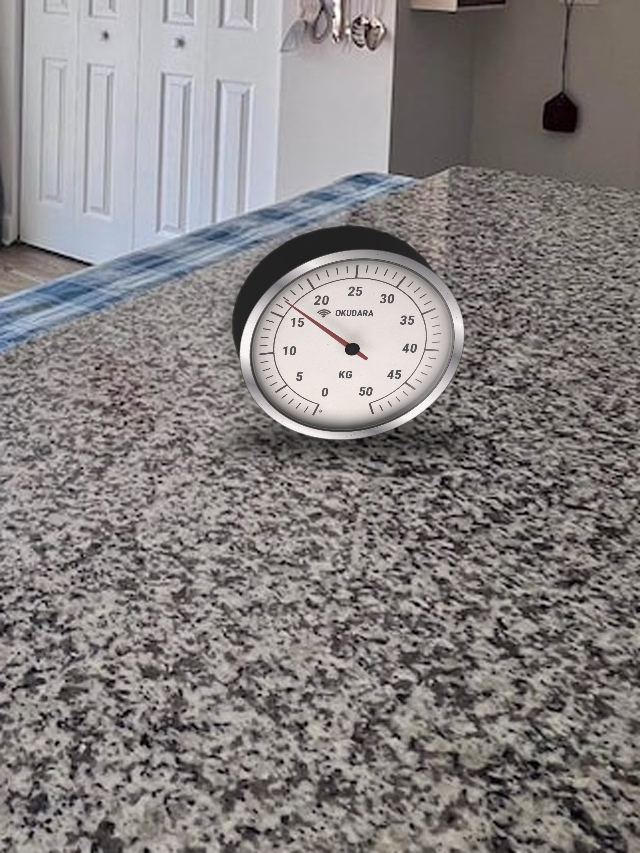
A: 17 kg
